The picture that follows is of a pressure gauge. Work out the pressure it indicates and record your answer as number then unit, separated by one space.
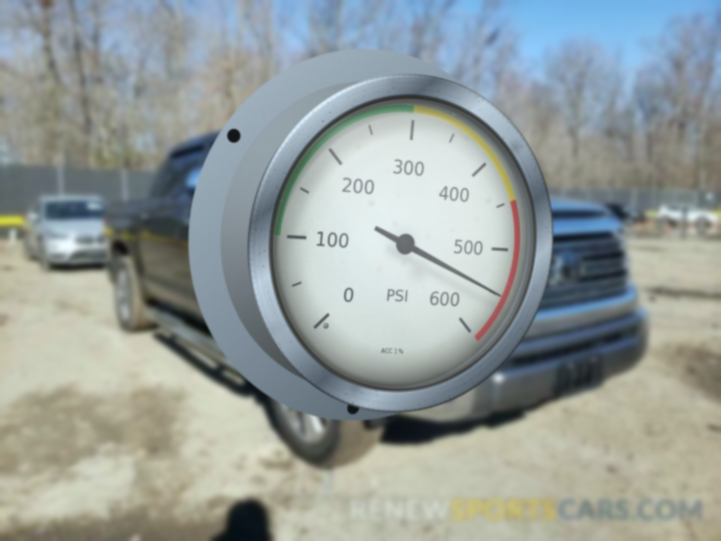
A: 550 psi
